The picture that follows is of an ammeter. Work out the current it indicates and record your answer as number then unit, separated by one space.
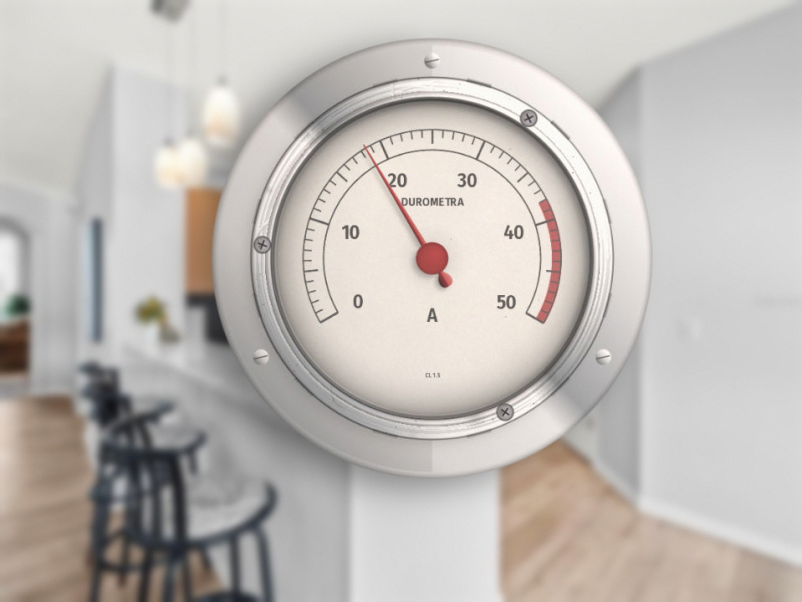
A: 18.5 A
